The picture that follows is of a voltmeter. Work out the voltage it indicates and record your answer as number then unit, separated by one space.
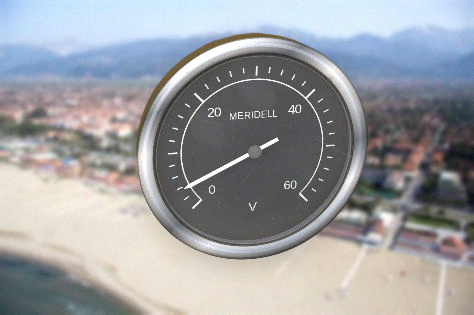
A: 4 V
